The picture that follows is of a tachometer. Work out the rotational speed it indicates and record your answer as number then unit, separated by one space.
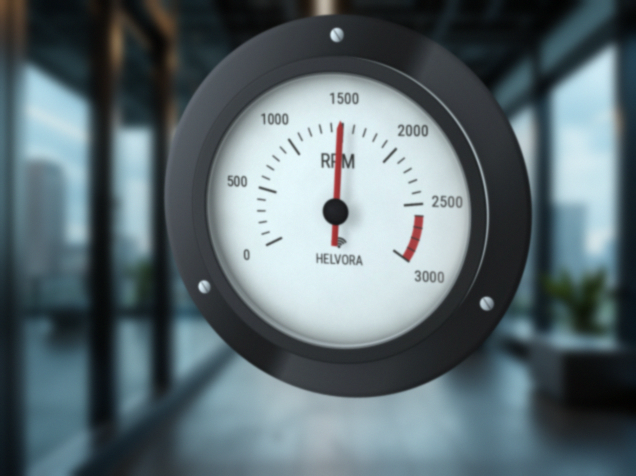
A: 1500 rpm
